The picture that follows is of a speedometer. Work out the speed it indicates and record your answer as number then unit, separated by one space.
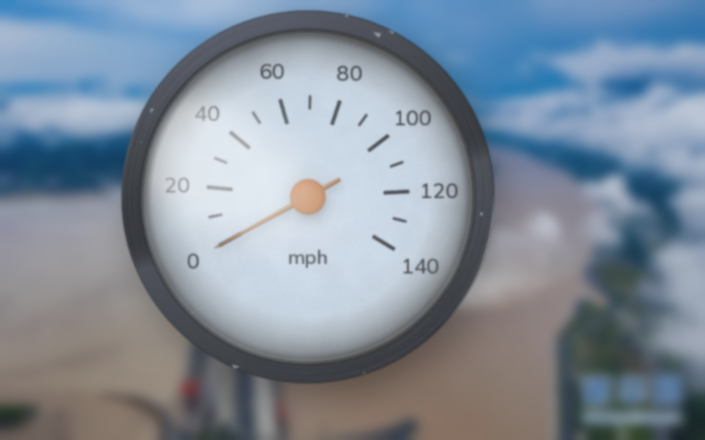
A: 0 mph
